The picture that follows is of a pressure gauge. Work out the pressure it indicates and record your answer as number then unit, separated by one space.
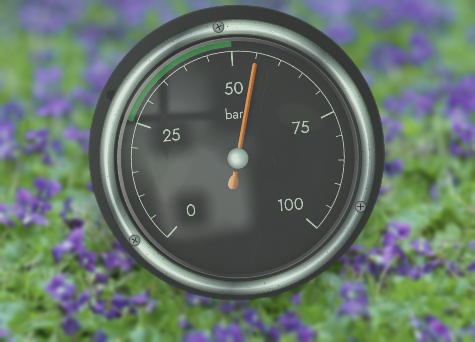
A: 55 bar
